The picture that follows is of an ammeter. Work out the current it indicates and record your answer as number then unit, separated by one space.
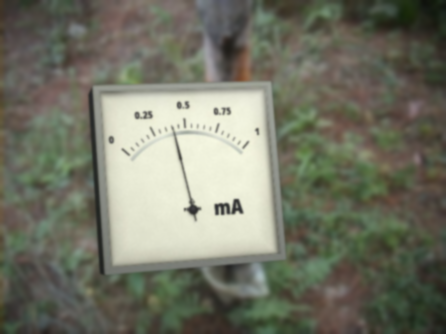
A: 0.4 mA
